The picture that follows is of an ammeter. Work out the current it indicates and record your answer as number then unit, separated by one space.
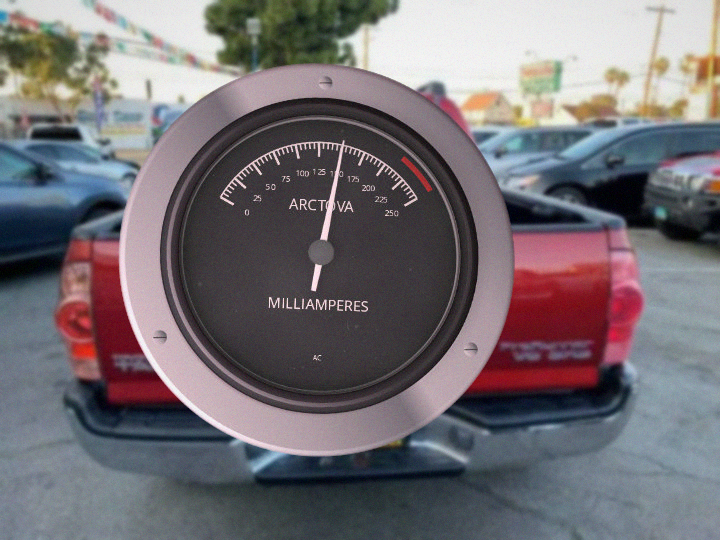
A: 150 mA
